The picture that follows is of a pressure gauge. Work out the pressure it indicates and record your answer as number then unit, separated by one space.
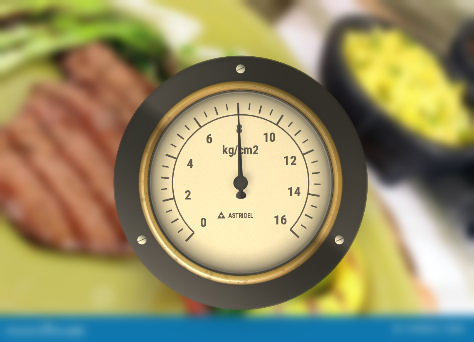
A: 8 kg/cm²
